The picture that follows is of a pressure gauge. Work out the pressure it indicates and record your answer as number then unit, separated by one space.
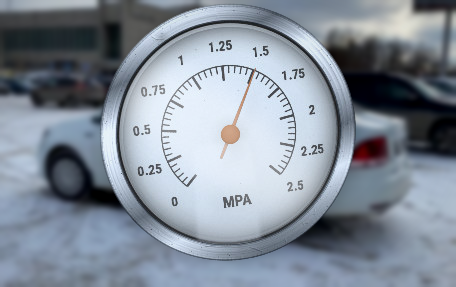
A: 1.5 MPa
